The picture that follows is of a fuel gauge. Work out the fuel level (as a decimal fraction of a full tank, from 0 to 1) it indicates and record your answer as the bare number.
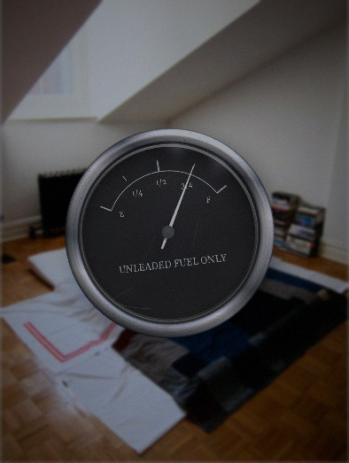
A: 0.75
